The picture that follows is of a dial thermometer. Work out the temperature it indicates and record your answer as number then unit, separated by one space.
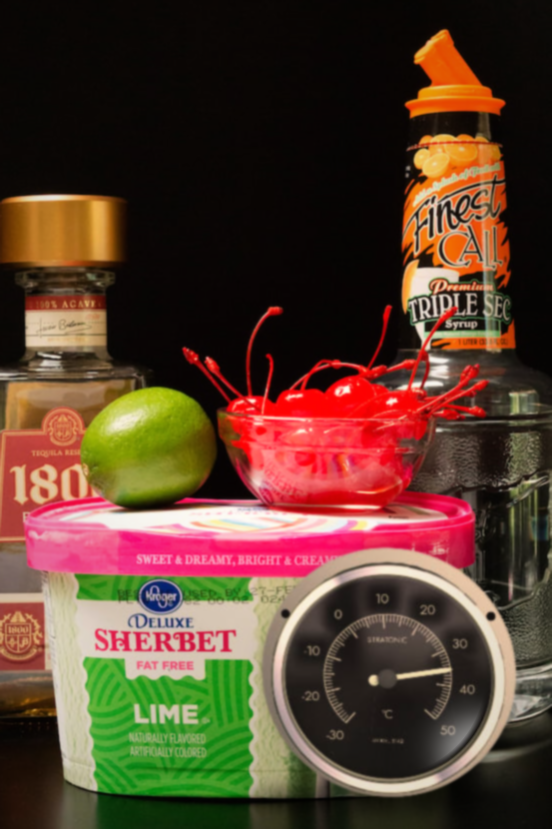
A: 35 °C
